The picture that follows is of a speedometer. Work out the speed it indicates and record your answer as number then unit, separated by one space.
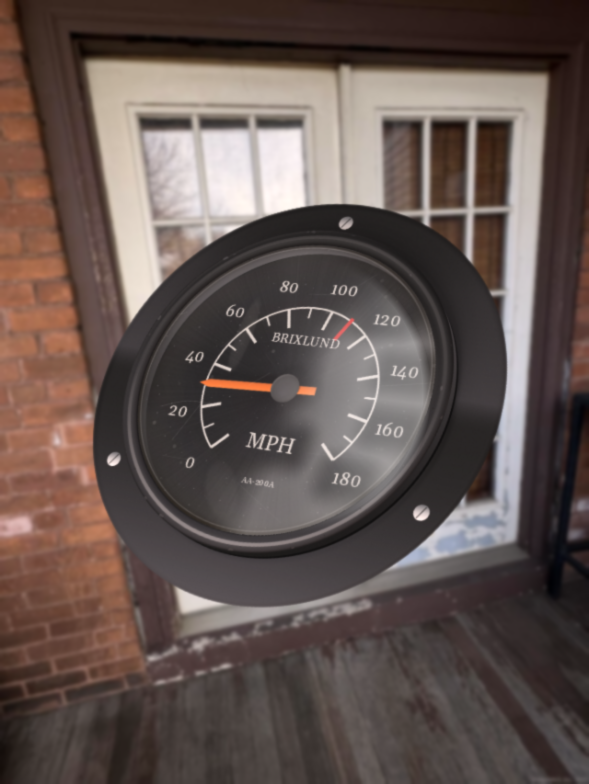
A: 30 mph
